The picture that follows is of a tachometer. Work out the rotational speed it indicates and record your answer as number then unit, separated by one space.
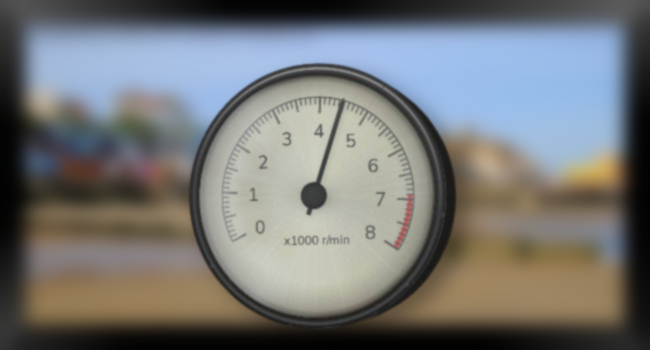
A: 4500 rpm
